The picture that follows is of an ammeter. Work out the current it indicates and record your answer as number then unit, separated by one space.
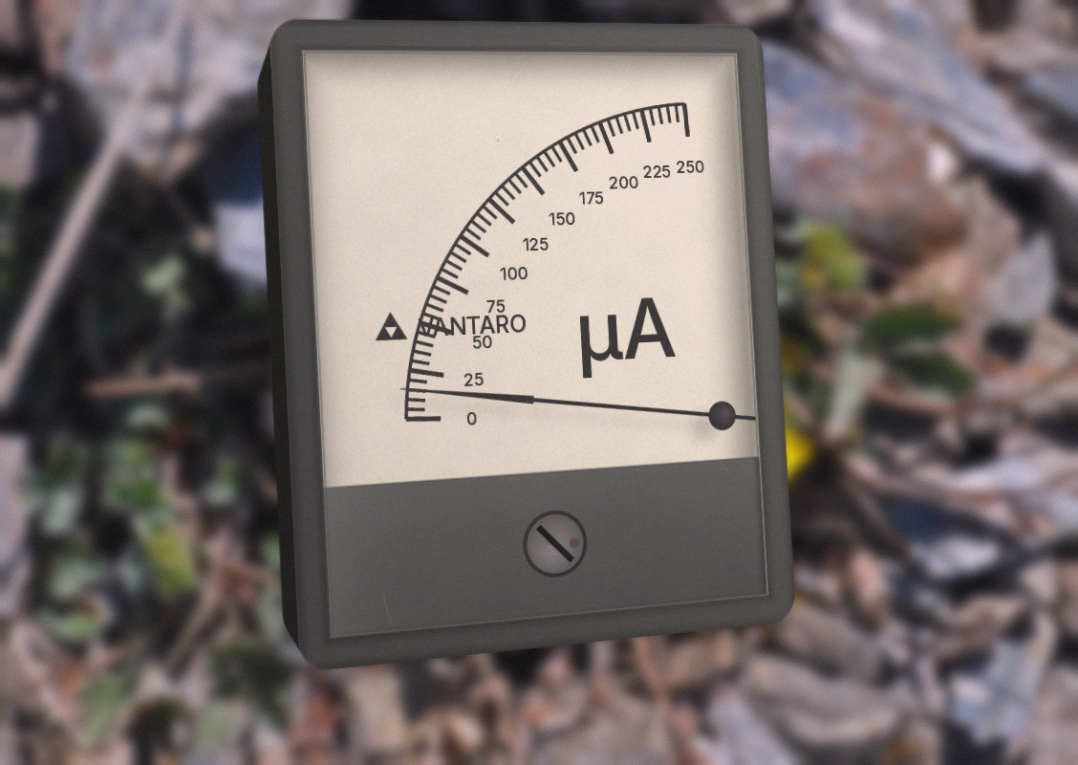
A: 15 µA
